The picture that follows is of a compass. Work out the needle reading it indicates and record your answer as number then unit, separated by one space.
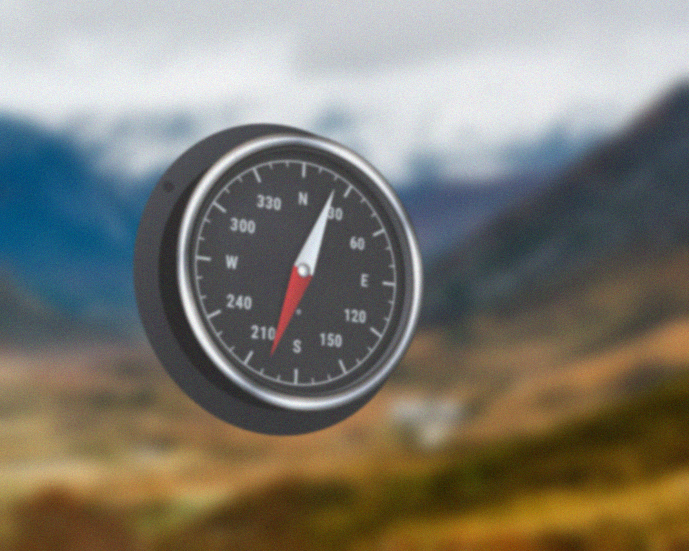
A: 200 °
